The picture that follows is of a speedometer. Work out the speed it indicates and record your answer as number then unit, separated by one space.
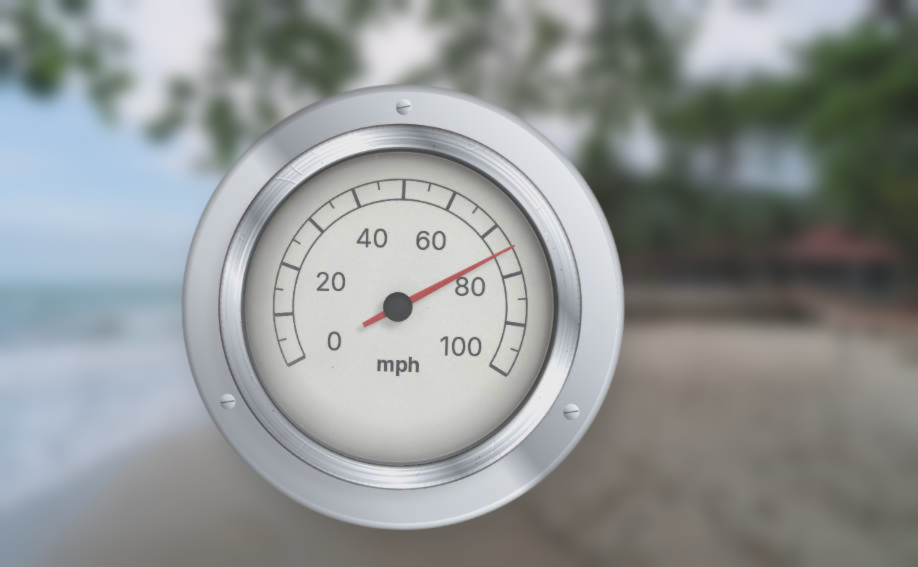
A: 75 mph
